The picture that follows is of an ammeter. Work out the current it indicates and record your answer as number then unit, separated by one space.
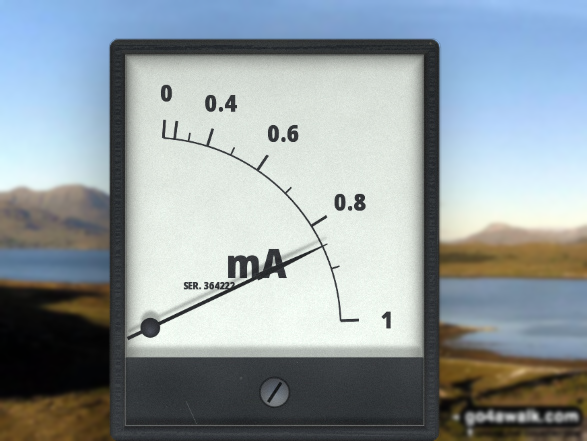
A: 0.85 mA
